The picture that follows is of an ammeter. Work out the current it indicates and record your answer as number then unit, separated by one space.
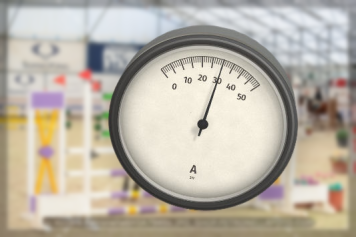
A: 30 A
